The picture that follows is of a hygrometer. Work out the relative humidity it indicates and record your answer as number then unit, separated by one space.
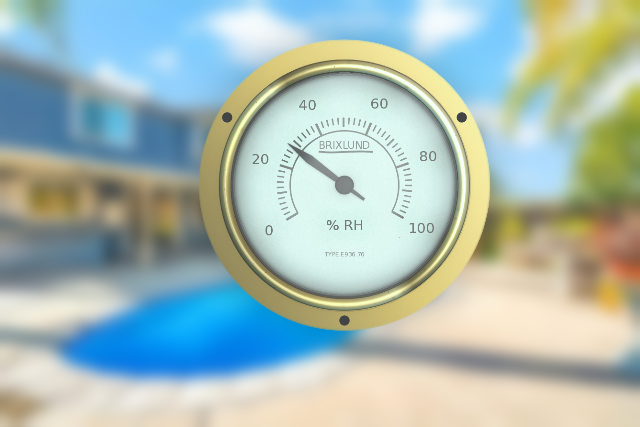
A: 28 %
